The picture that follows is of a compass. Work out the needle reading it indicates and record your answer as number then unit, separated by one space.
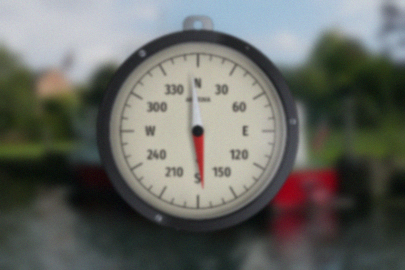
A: 175 °
